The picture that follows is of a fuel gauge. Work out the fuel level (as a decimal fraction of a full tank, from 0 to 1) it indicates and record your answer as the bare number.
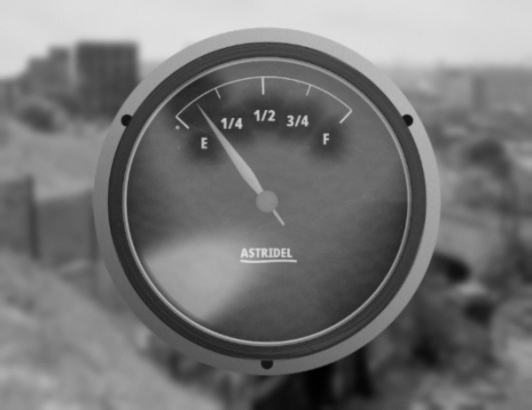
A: 0.125
